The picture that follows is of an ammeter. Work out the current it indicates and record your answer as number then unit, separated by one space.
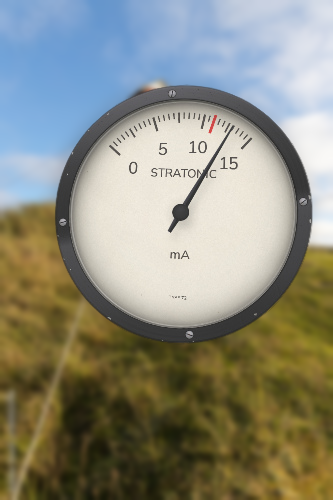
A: 13 mA
